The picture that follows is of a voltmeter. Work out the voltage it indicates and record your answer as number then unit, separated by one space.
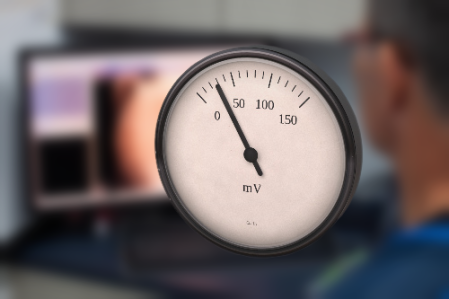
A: 30 mV
